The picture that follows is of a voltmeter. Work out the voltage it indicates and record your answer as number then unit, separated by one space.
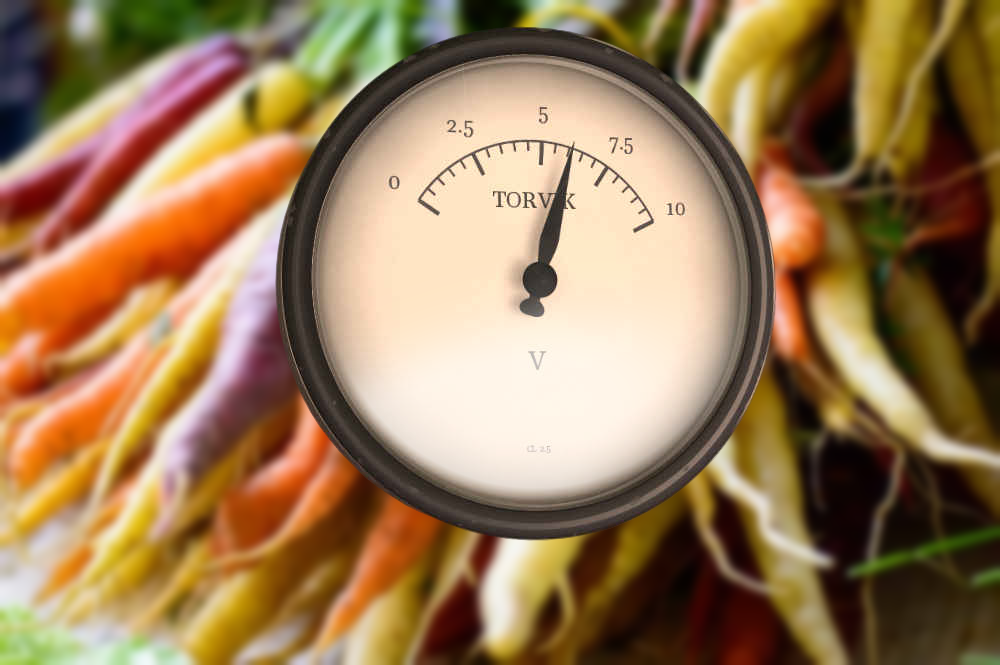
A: 6 V
